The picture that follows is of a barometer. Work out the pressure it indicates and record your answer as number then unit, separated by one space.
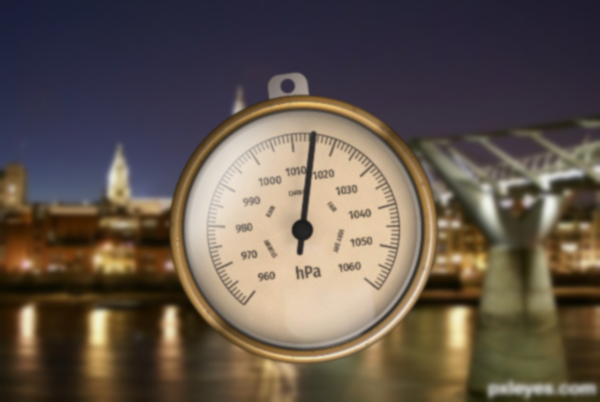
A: 1015 hPa
